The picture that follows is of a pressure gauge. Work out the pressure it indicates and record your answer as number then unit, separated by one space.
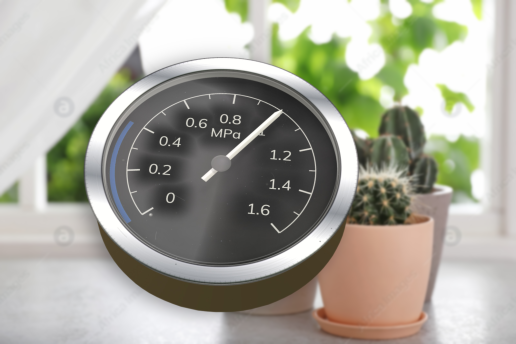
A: 1 MPa
